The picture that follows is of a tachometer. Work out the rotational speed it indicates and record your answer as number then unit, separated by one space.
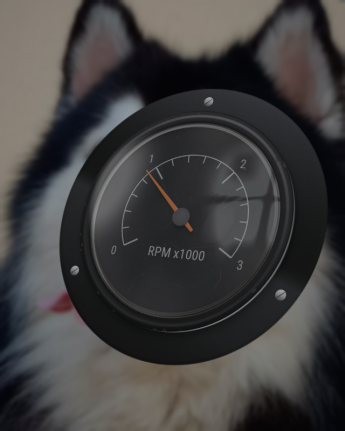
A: 900 rpm
